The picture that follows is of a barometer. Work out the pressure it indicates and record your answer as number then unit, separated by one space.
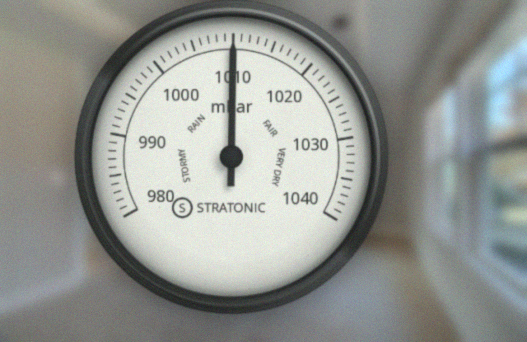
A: 1010 mbar
